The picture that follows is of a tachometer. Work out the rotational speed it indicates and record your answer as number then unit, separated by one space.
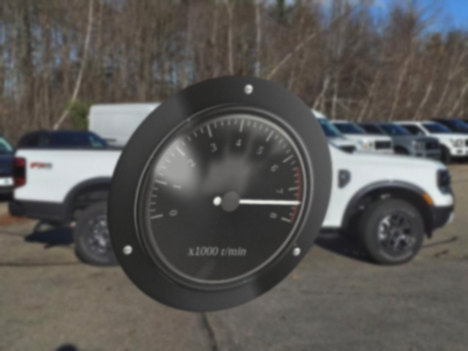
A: 7400 rpm
